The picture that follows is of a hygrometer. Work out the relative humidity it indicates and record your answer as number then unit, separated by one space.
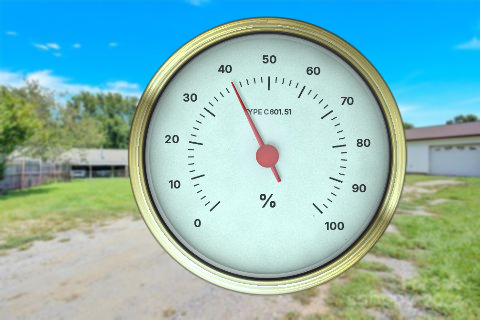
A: 40 %
